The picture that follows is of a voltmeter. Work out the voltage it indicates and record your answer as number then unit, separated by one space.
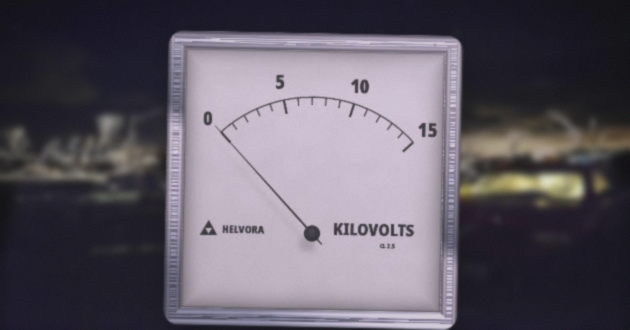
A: 0 kV
